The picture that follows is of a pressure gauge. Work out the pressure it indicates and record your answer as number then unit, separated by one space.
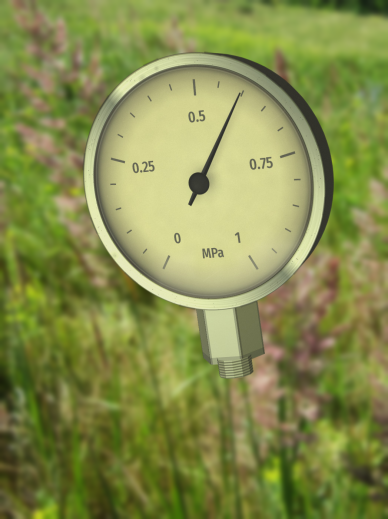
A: 0.6 MPa
